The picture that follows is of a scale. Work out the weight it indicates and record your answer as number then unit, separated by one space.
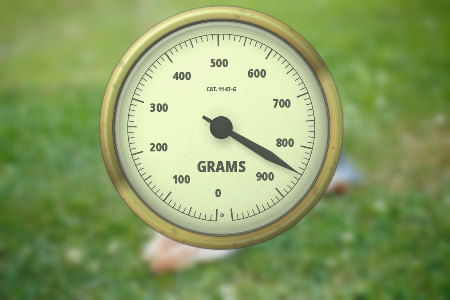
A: 850 g
